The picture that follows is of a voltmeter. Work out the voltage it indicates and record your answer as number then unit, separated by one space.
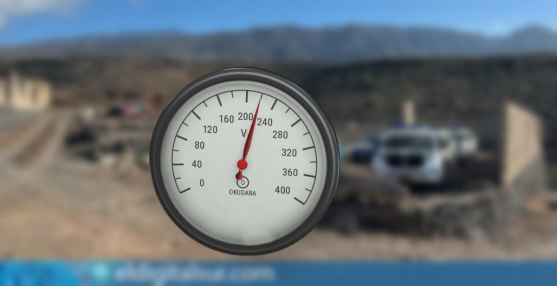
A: 220 V
